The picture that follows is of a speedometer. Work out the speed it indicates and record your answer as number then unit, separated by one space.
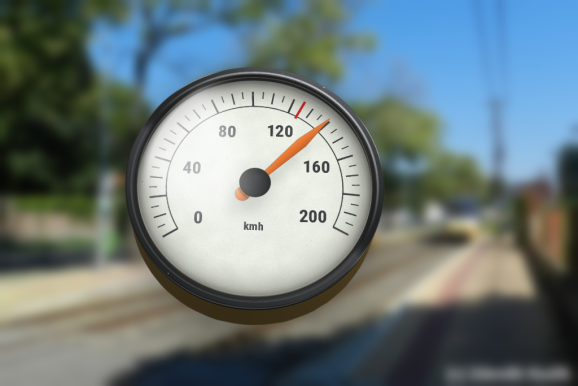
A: 140 km/h
